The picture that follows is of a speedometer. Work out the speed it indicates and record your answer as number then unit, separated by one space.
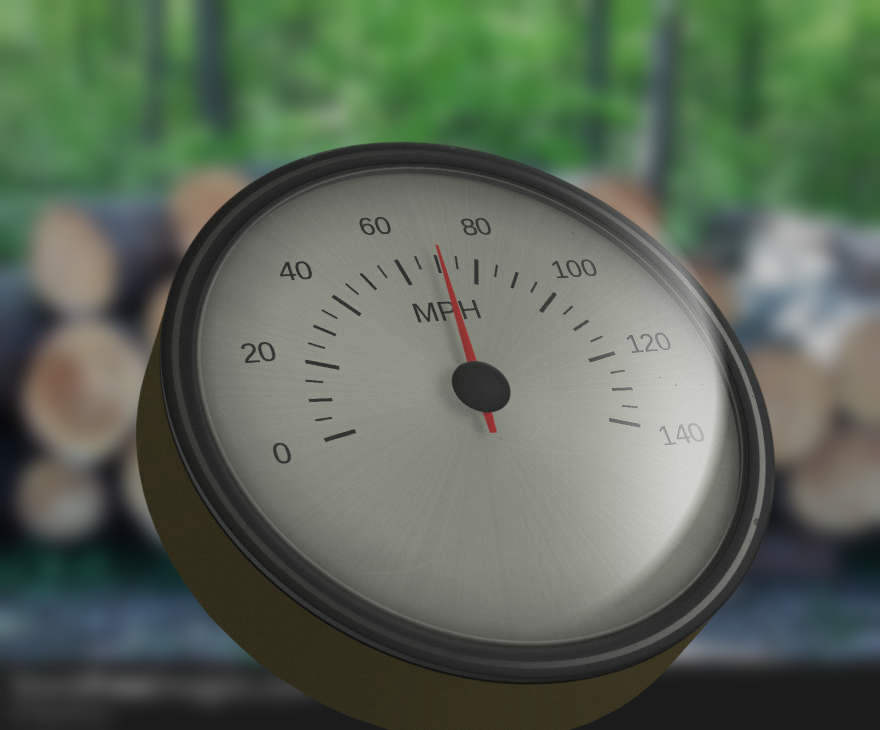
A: 70 mph
